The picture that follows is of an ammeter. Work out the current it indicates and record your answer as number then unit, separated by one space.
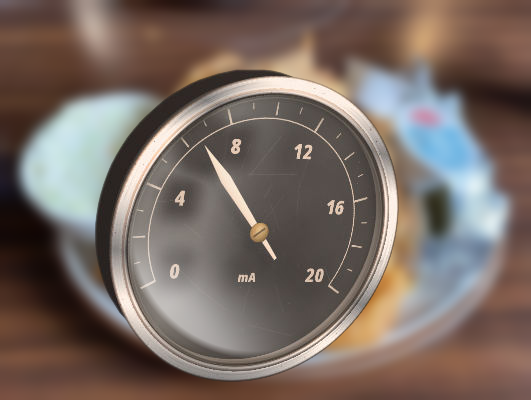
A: 6.5 mA
